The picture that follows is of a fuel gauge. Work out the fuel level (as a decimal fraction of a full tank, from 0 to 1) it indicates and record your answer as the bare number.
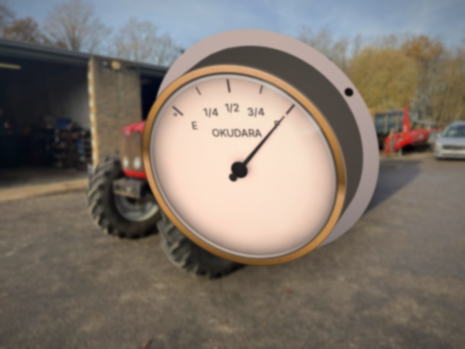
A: 1
